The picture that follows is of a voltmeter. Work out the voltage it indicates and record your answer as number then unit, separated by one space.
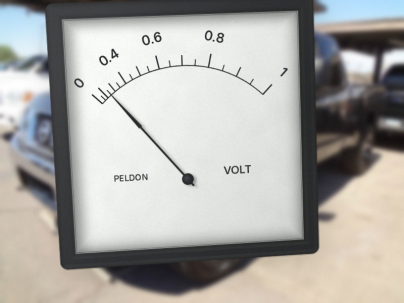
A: 0.25 V
